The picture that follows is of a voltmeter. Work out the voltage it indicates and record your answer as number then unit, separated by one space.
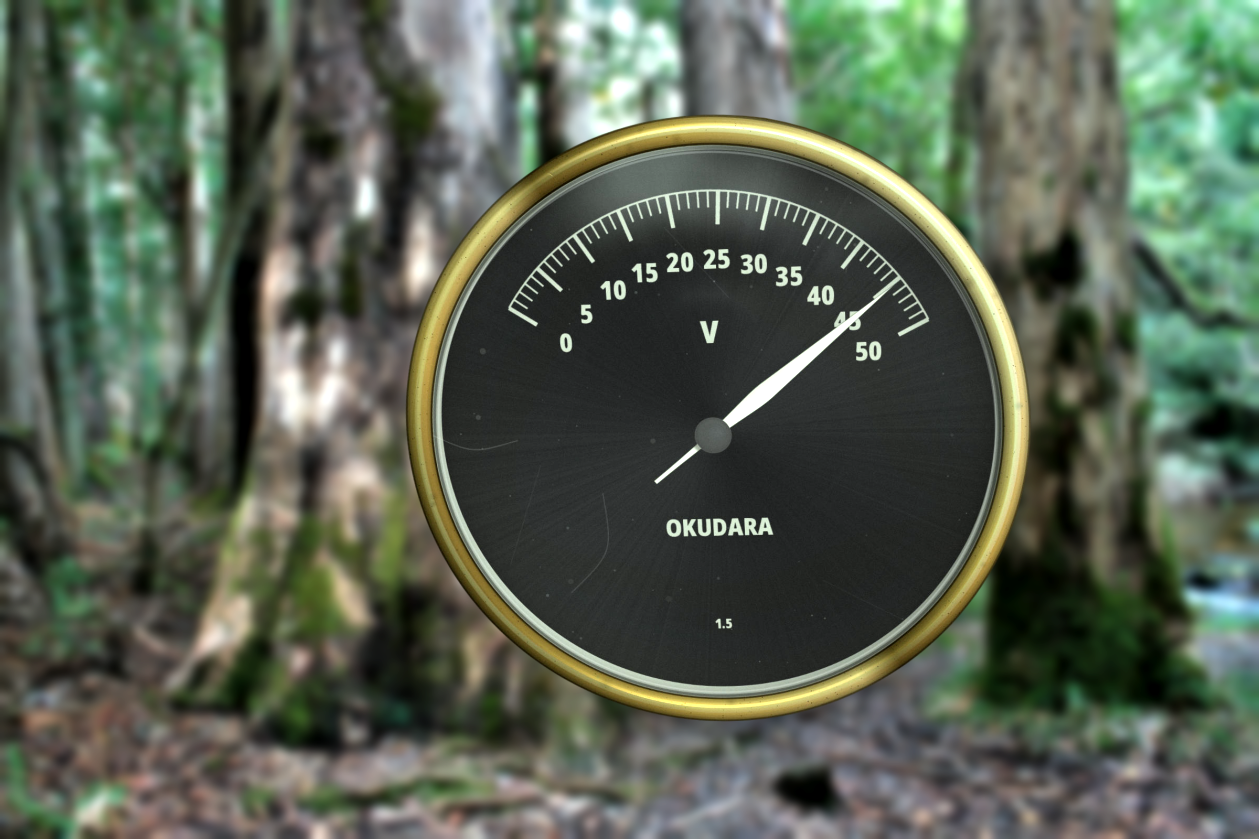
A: 45 V
